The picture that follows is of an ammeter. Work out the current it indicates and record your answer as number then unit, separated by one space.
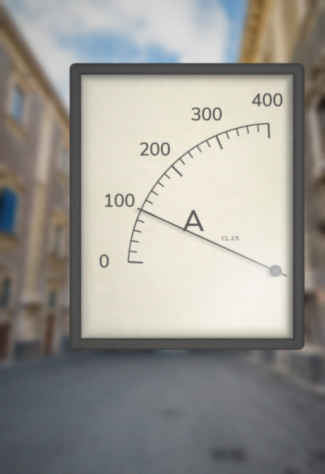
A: 100 A
